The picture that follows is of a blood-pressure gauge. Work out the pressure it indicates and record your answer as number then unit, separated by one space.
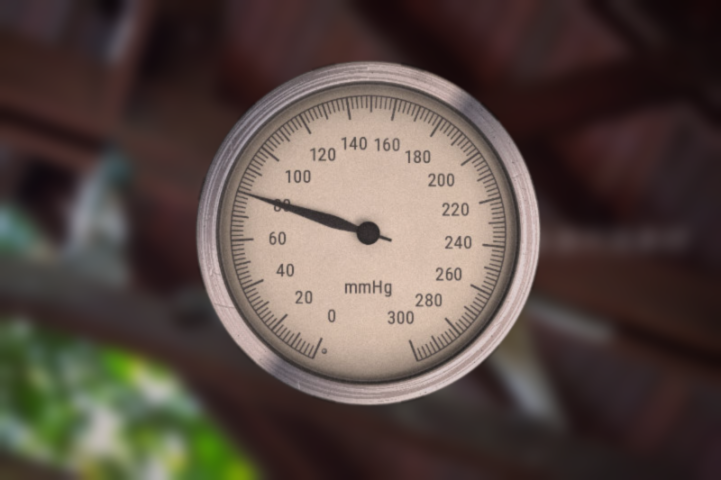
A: 80 mmHg
